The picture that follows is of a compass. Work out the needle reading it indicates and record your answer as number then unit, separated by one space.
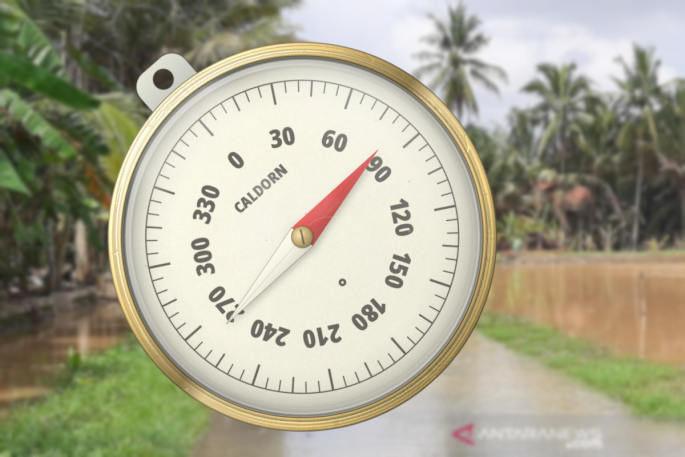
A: 82.5 °
